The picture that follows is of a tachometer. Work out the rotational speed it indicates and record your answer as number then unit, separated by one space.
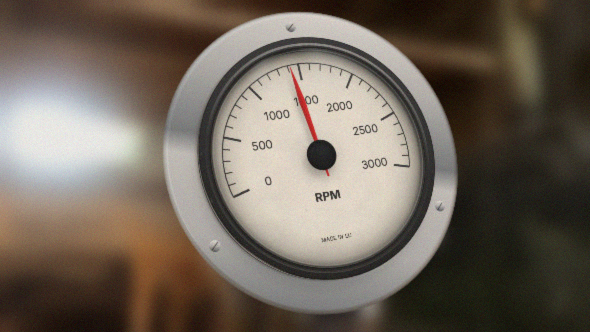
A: 1400 rpm
